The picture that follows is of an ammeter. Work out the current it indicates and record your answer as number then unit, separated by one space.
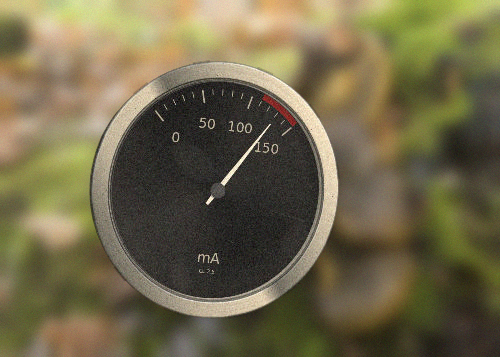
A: 130 mA
